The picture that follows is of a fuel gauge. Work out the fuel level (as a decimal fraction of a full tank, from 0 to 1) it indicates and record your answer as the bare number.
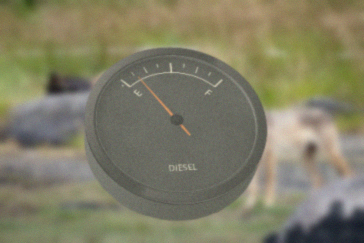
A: 0.125
